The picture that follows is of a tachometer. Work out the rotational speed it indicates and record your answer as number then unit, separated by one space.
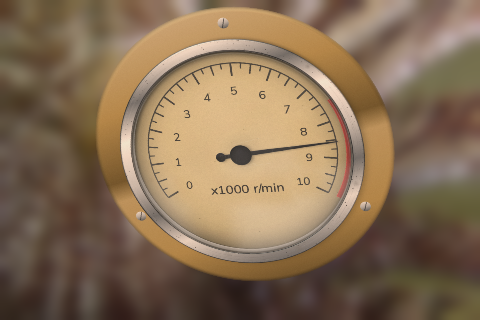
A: 8500 rpm
